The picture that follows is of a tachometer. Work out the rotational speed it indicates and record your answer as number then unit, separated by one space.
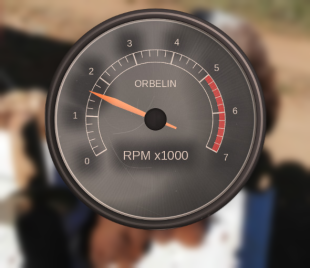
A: 1600 rpm
